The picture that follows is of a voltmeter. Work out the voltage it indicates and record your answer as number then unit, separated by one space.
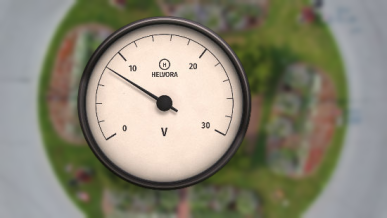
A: 8 V
